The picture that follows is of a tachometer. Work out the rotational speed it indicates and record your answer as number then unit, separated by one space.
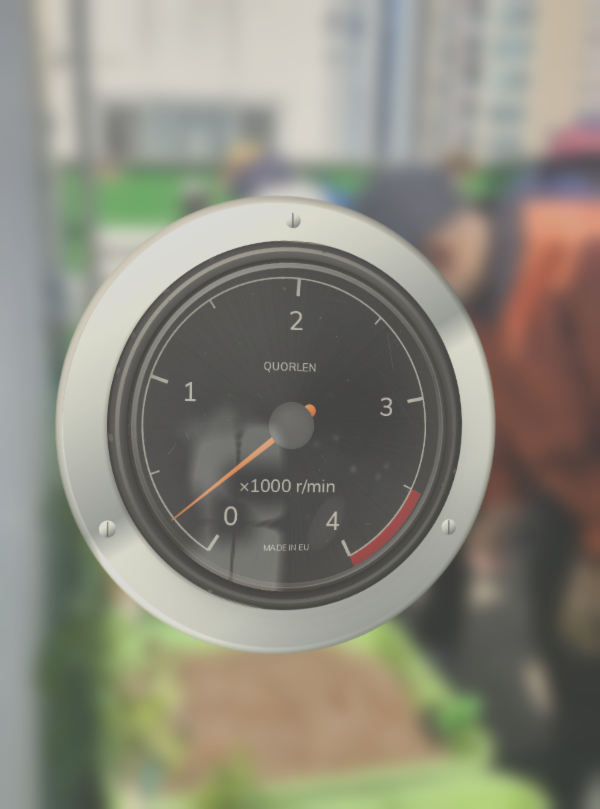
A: 250 rpm
